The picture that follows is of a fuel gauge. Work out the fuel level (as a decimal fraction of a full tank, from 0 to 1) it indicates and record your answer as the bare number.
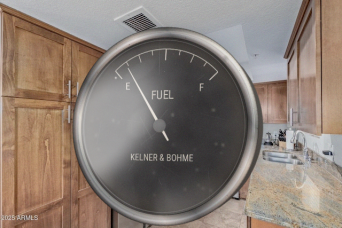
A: 0.125
